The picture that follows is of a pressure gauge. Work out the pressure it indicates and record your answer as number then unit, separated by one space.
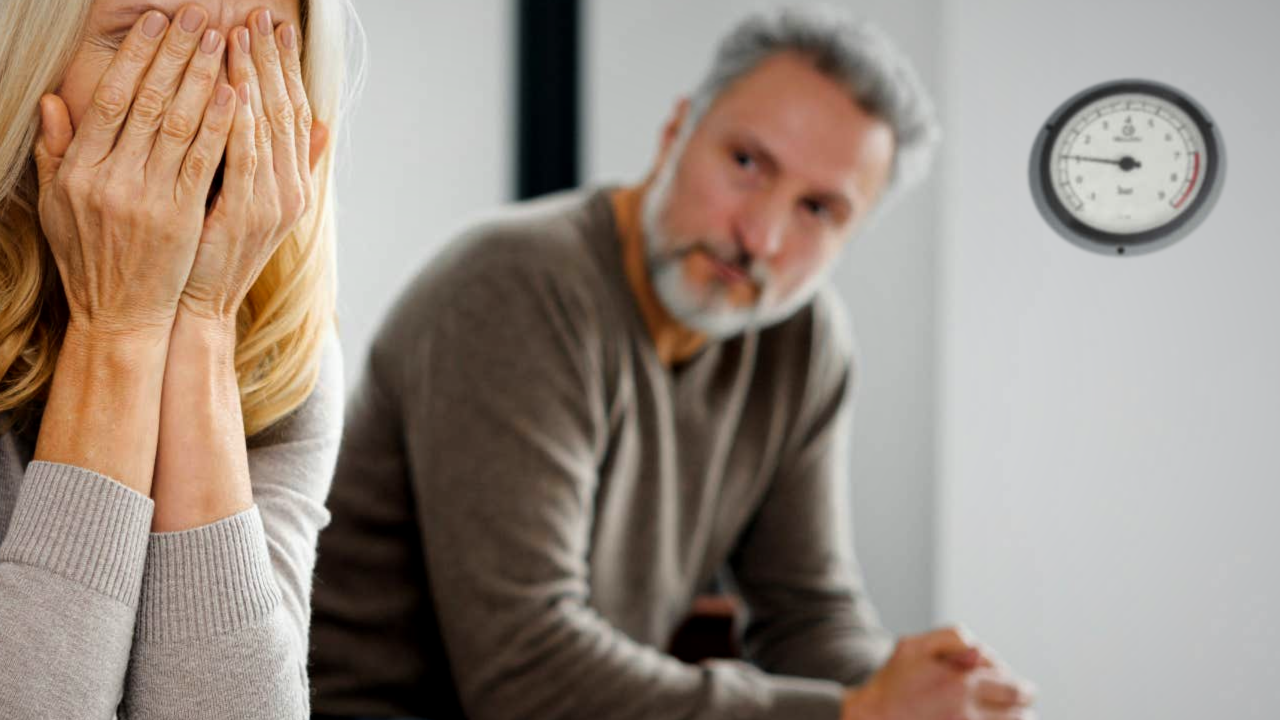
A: 1 bar
